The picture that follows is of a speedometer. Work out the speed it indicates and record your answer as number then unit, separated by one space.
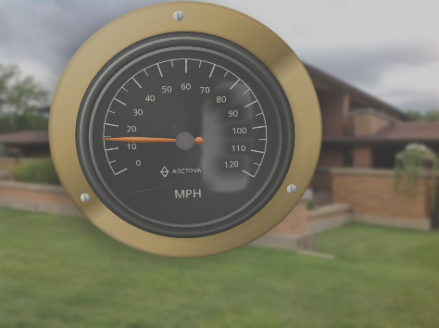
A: 15 mph
